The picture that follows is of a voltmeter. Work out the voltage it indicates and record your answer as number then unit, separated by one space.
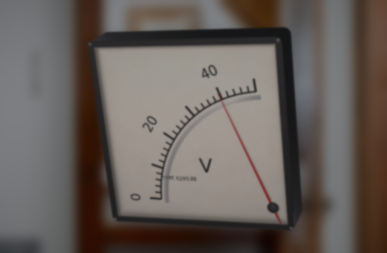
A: 40 V
